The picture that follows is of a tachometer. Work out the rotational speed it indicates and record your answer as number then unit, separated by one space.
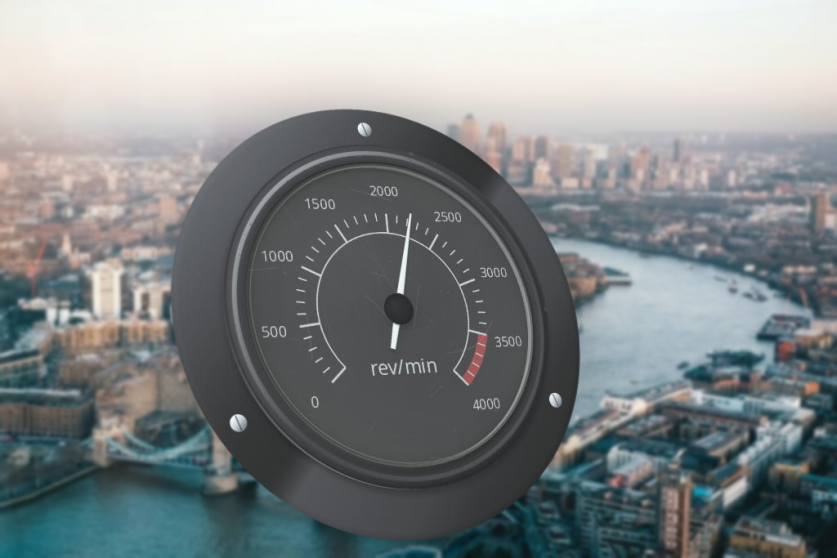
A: 2200 rpm
